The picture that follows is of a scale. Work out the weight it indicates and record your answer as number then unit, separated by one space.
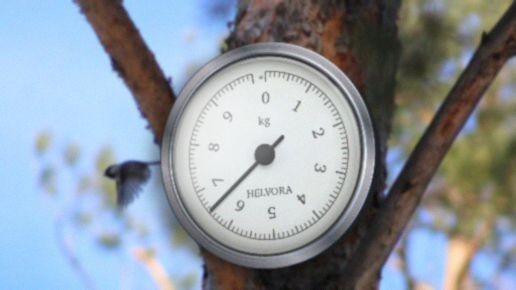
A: 6.5 kg
